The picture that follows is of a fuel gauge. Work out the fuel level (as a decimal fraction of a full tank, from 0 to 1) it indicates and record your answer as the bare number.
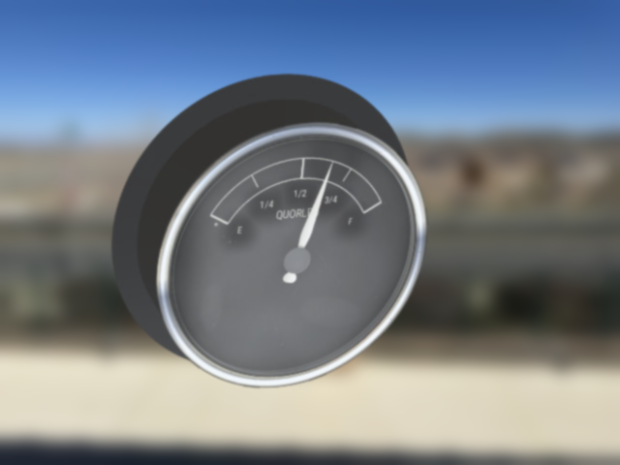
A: 0.625
